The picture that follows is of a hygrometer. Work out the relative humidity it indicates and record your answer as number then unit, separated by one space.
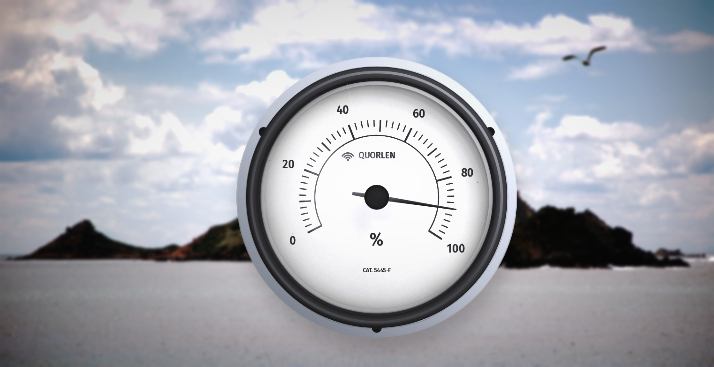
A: 90 %
